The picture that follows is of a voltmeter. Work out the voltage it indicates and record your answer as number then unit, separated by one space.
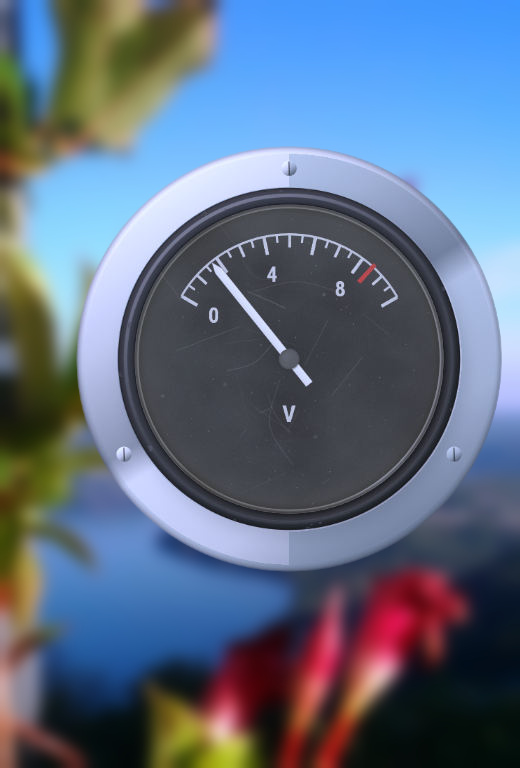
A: 1.75 V
